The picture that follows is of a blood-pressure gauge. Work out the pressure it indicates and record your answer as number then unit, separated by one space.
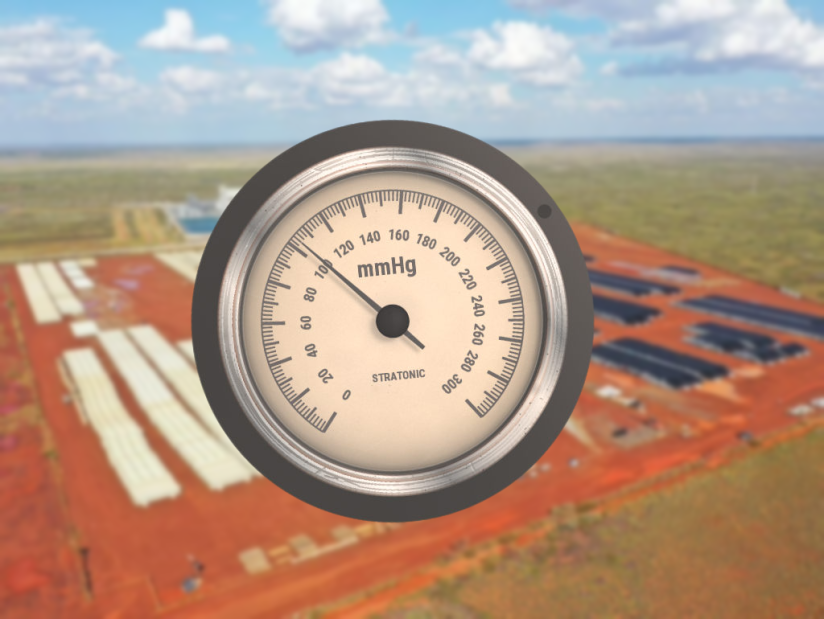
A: 104 mmHg
